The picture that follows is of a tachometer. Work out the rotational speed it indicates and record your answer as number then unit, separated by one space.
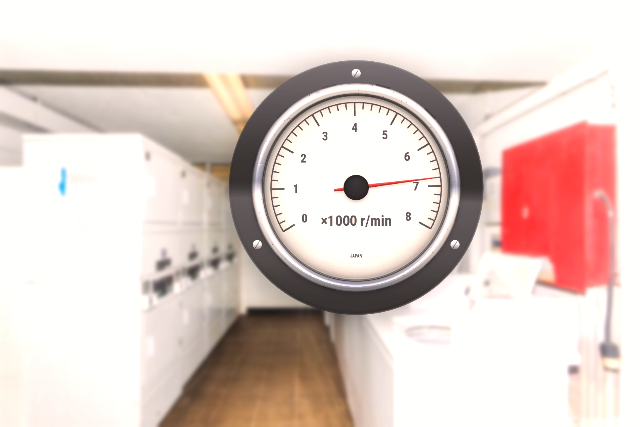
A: 6800 rpm
